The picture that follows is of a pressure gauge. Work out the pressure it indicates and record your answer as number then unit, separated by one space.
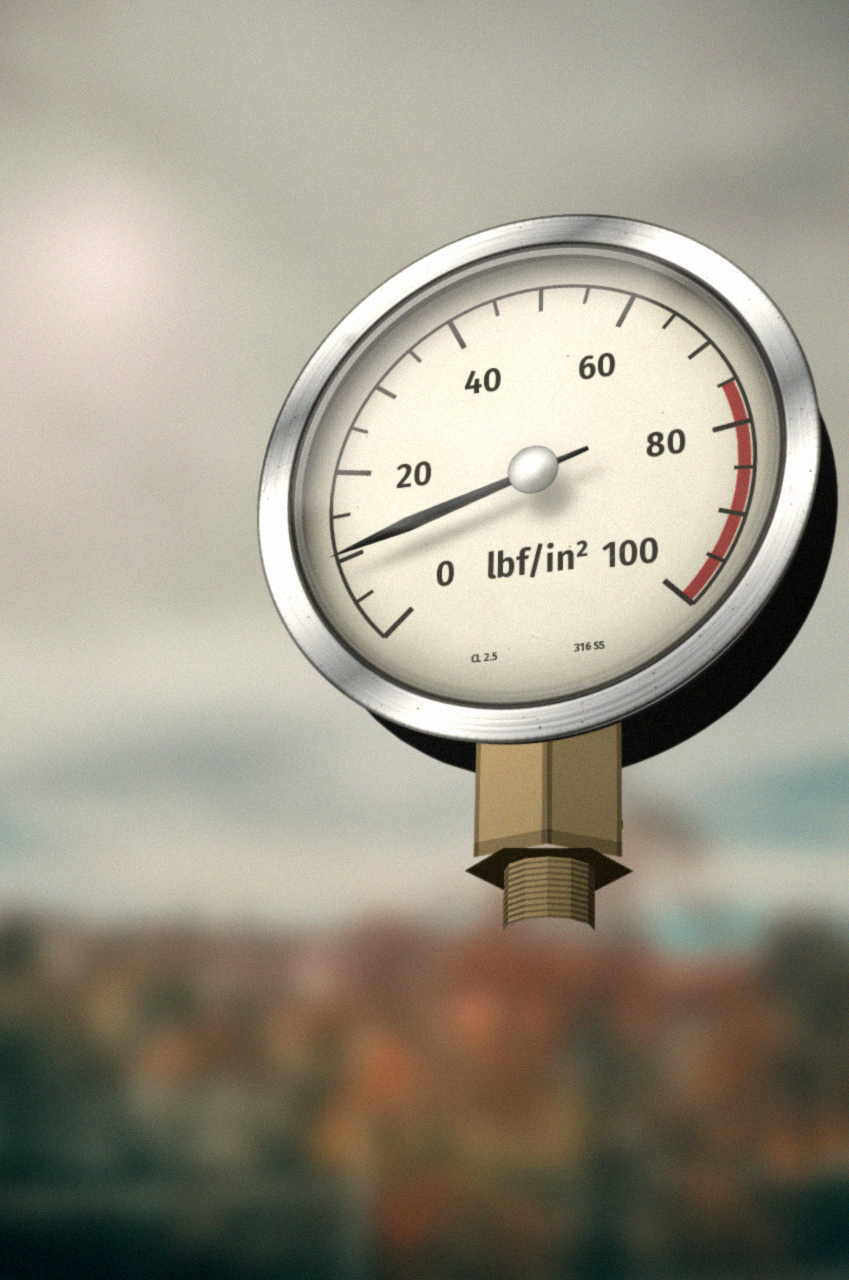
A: 10 psi
